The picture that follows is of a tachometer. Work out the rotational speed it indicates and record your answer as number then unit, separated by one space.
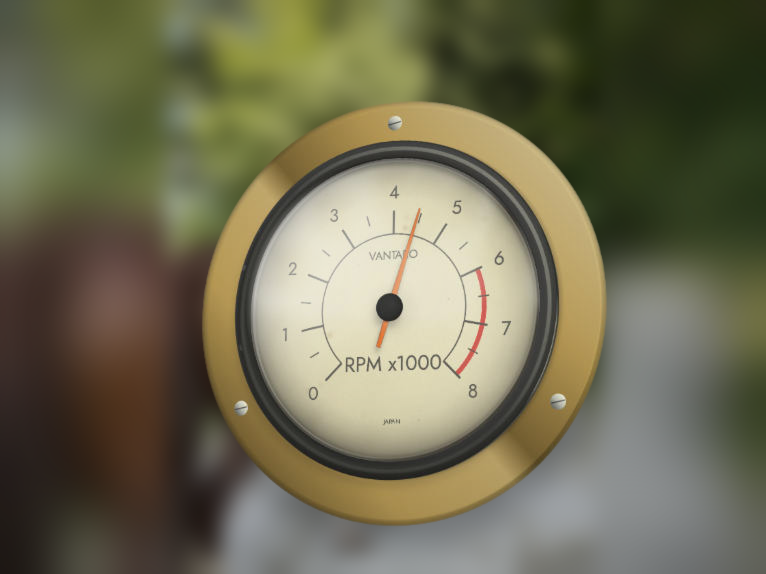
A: 4500 rpm
